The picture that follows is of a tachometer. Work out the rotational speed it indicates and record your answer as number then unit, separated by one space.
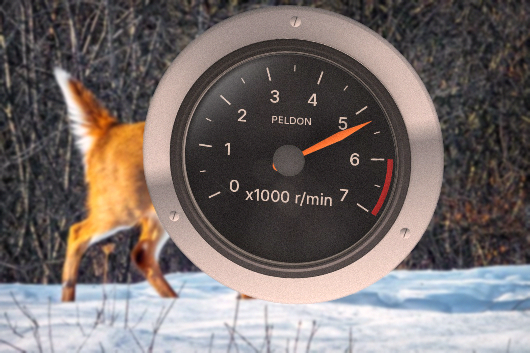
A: 5250 rpm
